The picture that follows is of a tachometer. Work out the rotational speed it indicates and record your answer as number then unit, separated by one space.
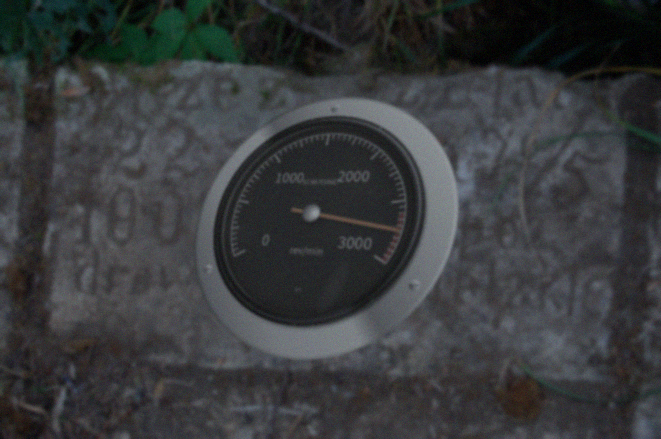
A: 2750 rpm
